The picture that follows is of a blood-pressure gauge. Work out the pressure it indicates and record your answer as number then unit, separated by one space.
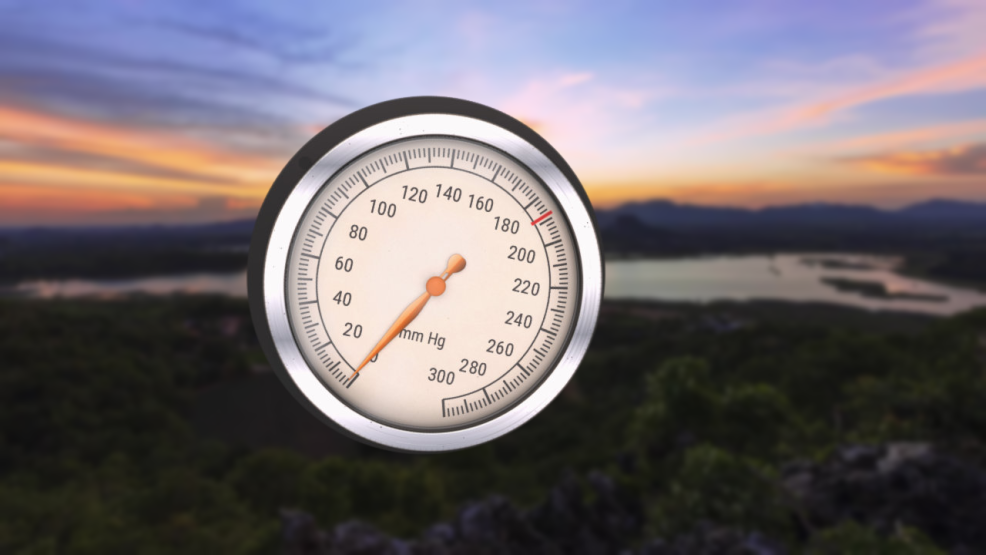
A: 2 mmHg
